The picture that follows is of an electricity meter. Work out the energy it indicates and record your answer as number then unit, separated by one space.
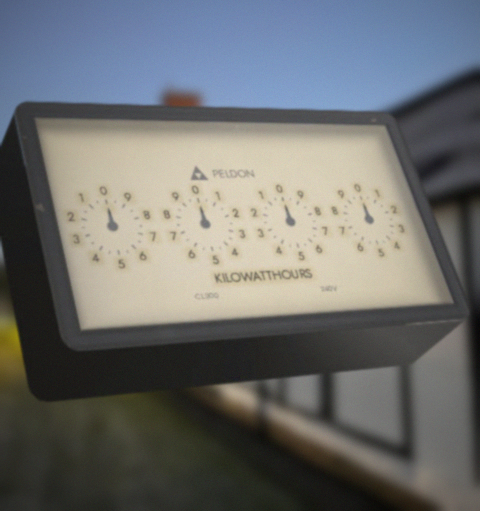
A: 0 kWh
